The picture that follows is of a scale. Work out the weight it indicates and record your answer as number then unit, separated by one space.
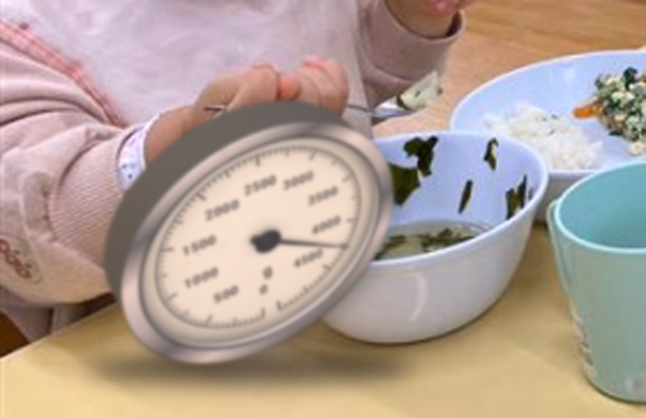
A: 4250 g
